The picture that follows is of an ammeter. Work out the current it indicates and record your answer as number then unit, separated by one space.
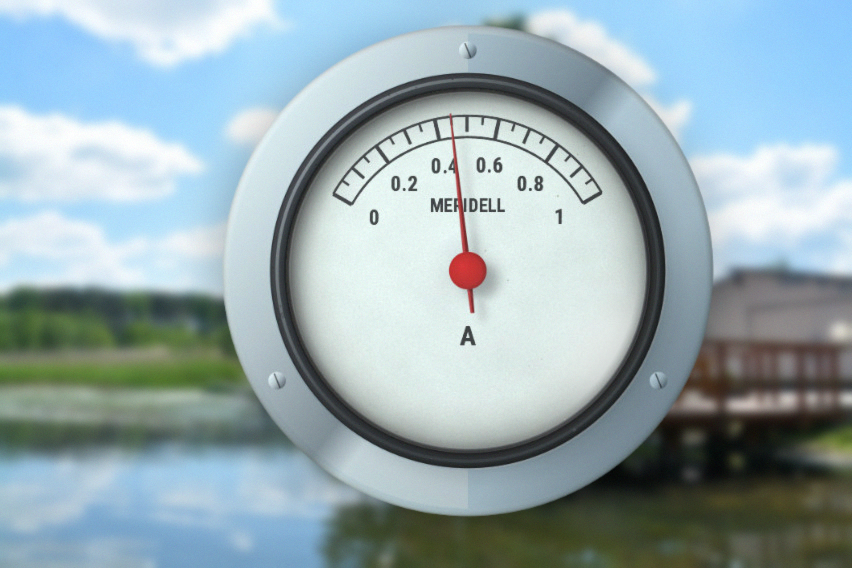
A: 0.45 A
